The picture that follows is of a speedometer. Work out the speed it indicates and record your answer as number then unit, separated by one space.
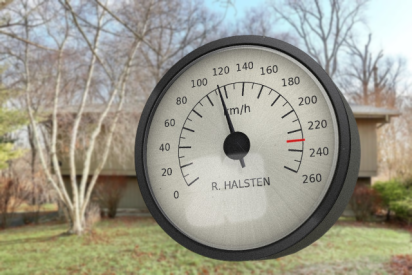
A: 115 km/h
